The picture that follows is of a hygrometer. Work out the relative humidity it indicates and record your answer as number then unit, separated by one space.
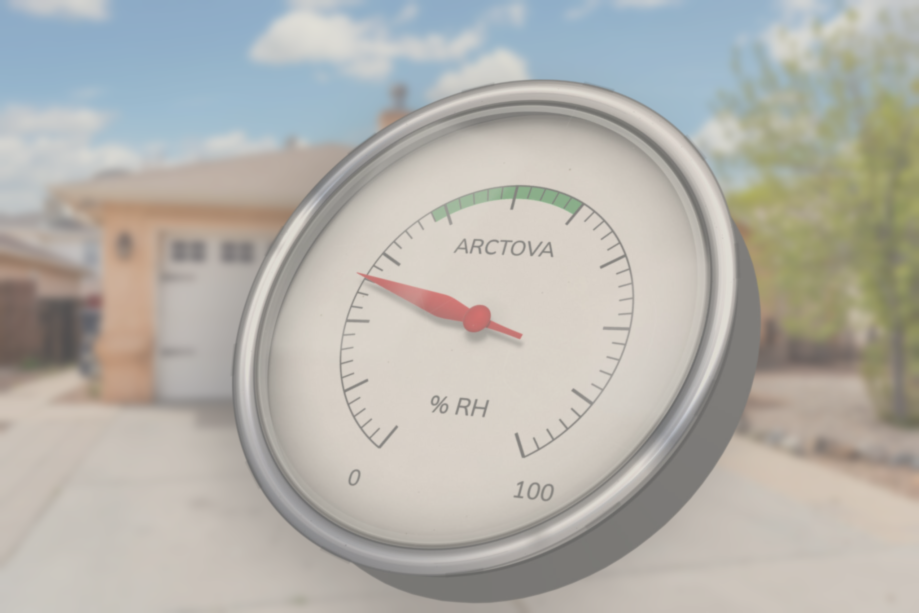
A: 26 %
